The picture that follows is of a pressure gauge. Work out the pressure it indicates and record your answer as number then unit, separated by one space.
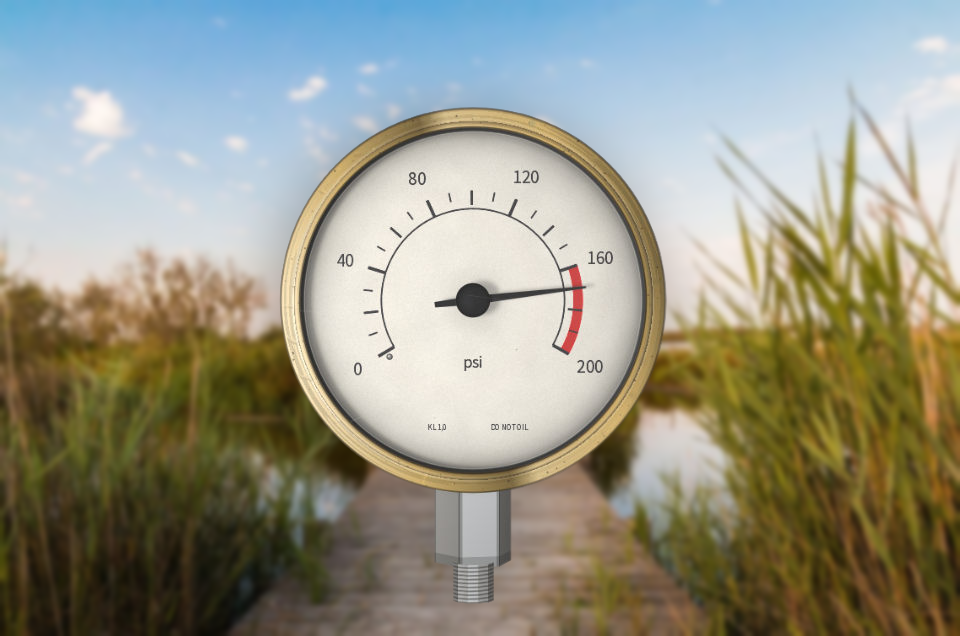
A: 170 psi
